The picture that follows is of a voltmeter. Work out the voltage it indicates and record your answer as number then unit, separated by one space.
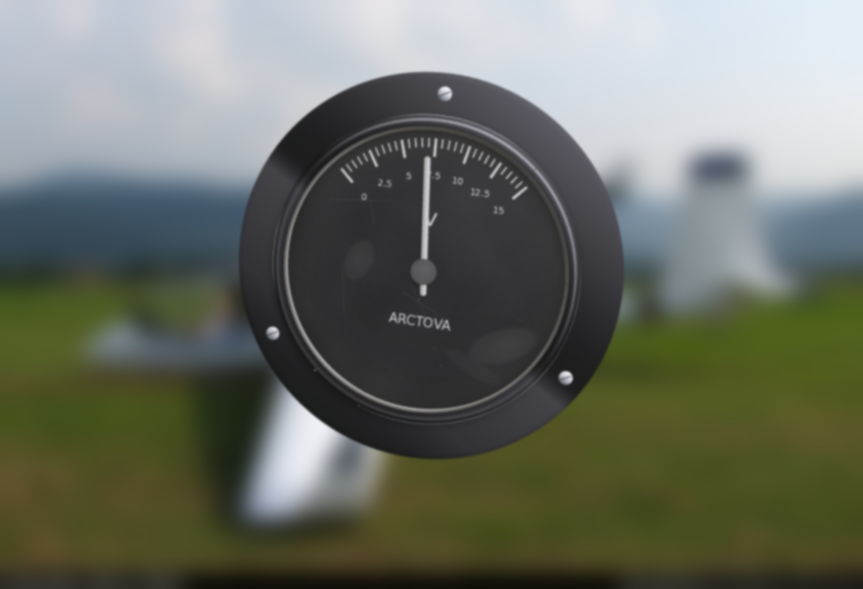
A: 7 V
